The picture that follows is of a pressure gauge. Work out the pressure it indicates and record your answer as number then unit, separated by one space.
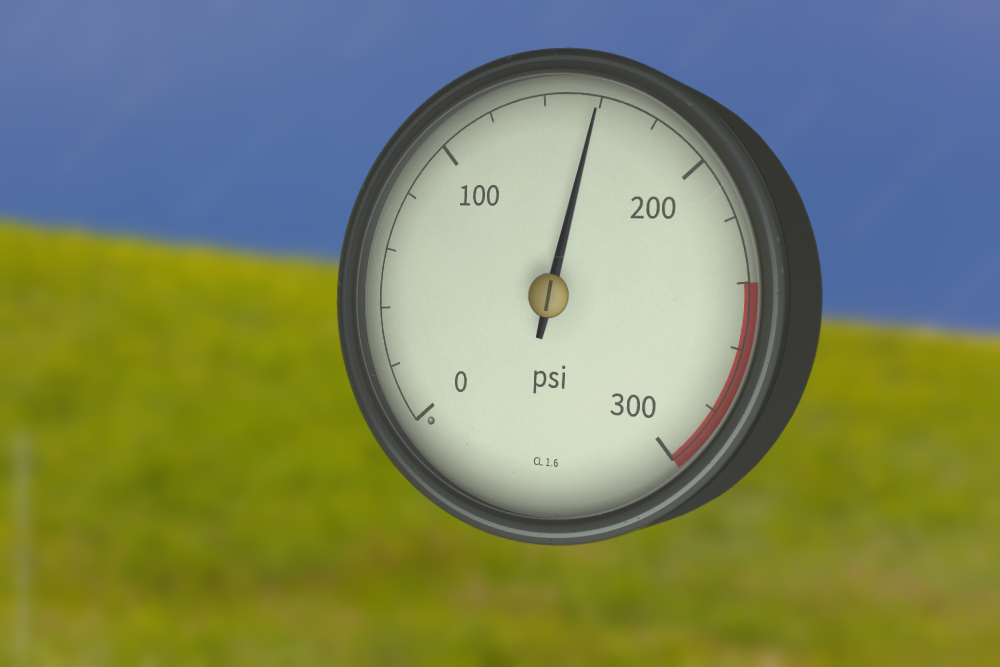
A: 160 psi
